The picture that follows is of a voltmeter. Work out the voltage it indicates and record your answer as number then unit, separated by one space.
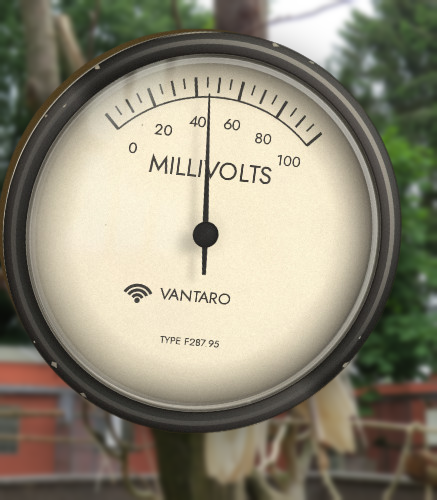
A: 45 mV
